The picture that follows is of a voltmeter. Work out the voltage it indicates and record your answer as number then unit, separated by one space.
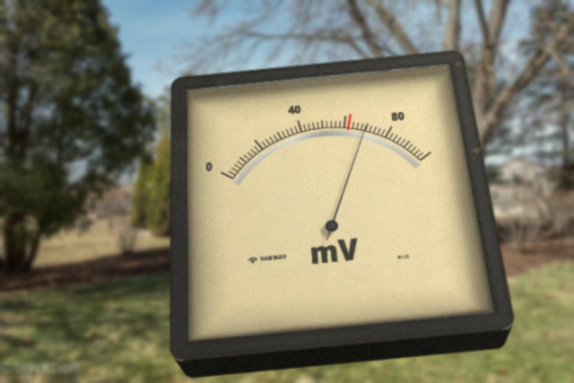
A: 70 mV
